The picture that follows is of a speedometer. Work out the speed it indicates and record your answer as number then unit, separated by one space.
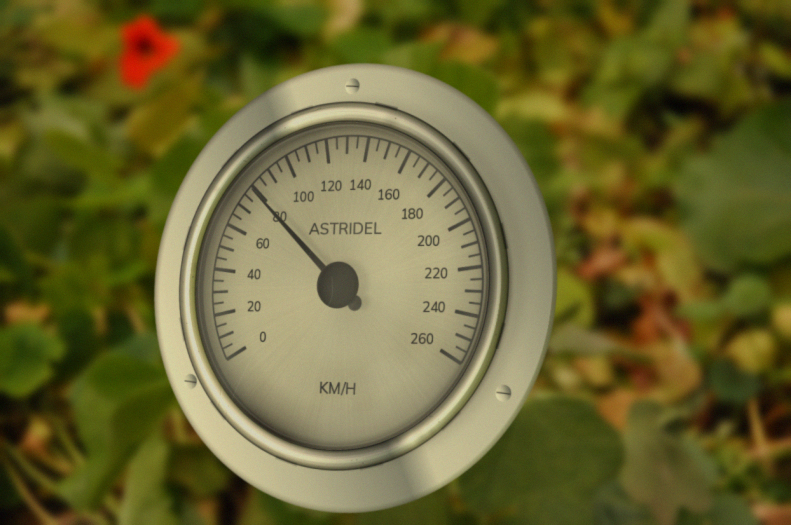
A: 80 km/h
